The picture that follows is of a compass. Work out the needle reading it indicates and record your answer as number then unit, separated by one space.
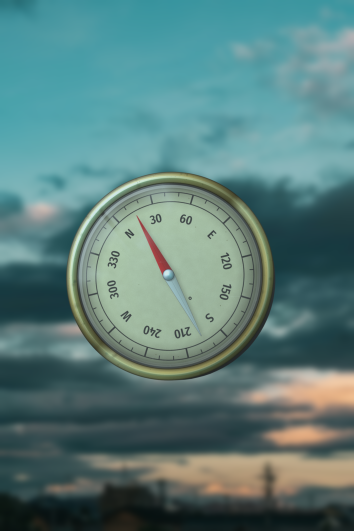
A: 15 °
